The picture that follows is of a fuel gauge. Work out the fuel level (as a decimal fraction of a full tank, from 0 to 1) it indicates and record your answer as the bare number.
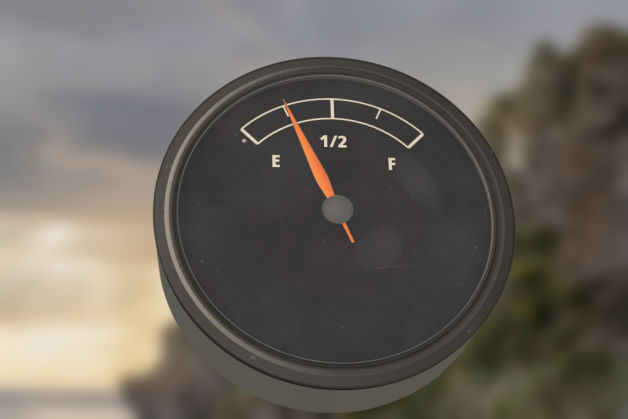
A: 0.25
